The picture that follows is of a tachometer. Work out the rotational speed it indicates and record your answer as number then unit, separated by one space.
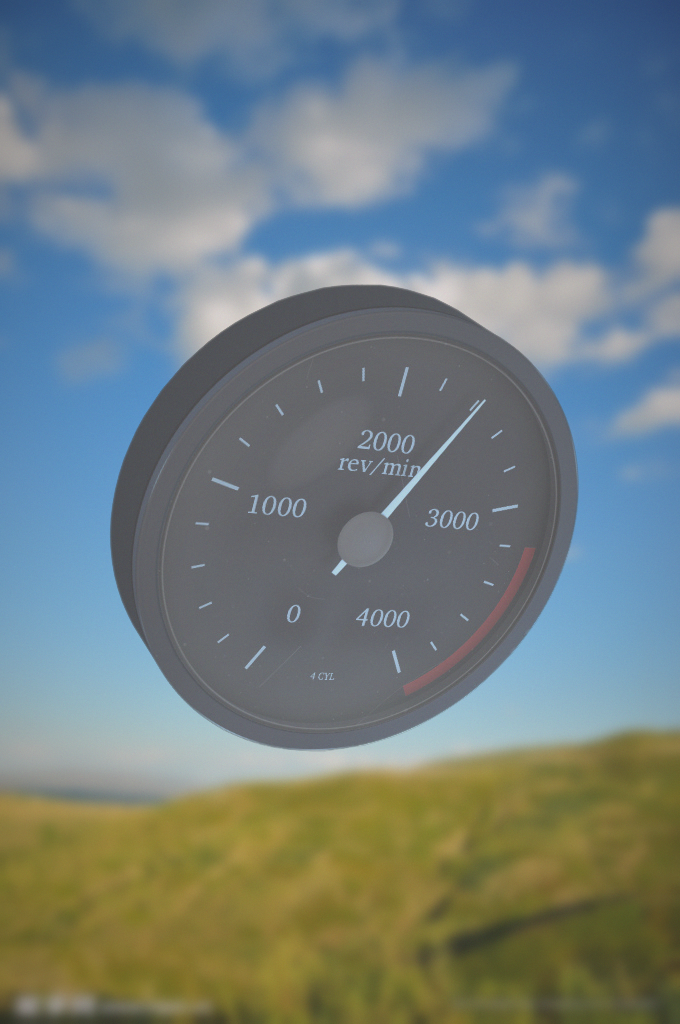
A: 2400 rpm
